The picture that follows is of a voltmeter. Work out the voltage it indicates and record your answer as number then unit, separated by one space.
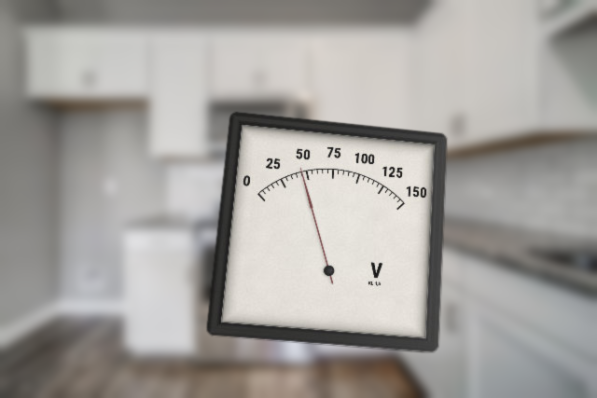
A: 45 V
